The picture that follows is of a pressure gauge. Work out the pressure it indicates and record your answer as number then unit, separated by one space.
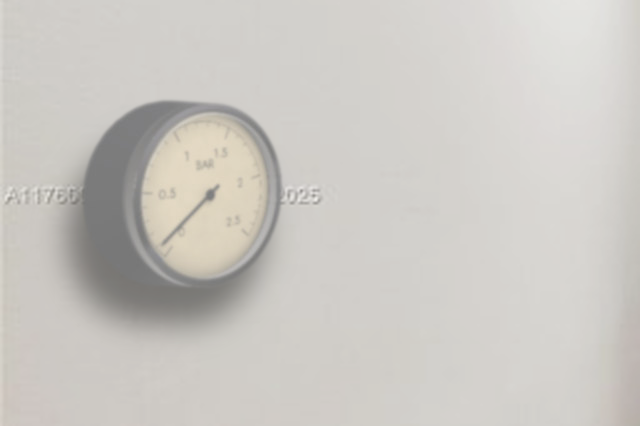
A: 0.1 bar
